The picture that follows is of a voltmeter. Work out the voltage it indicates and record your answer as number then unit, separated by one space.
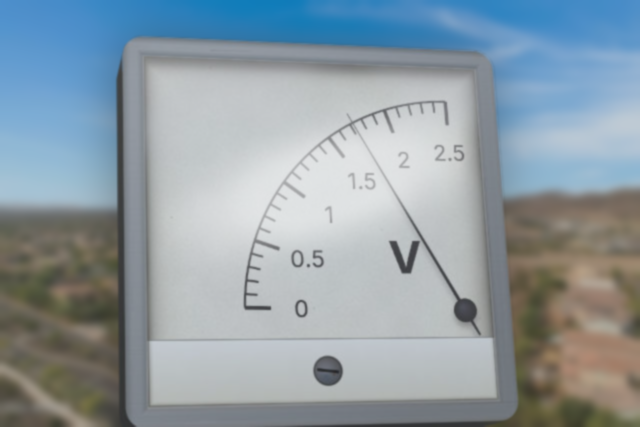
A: 1.7 V
